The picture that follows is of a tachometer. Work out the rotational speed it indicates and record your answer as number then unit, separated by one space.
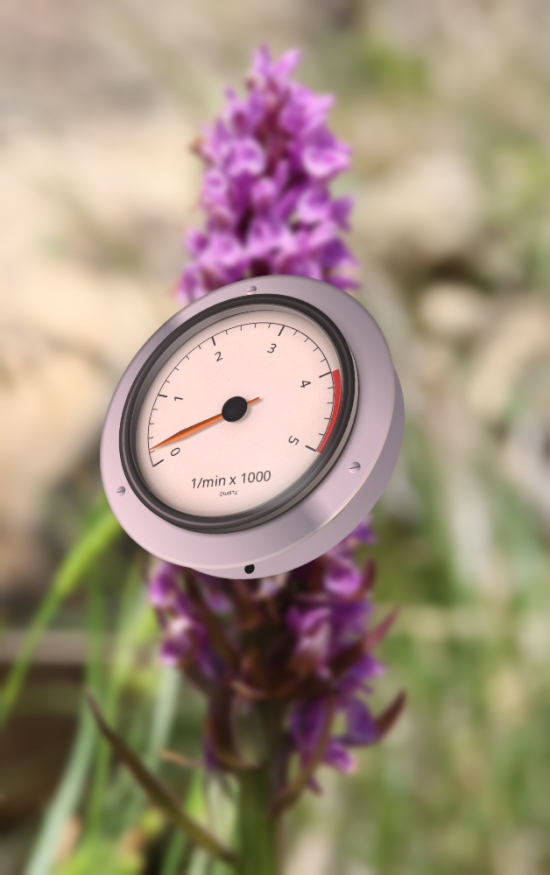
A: 200 rpm
